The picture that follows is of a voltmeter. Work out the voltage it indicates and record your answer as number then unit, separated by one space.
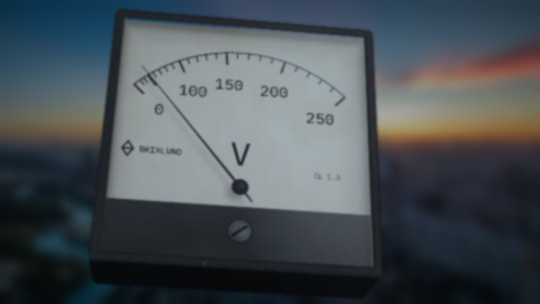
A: 50 V
